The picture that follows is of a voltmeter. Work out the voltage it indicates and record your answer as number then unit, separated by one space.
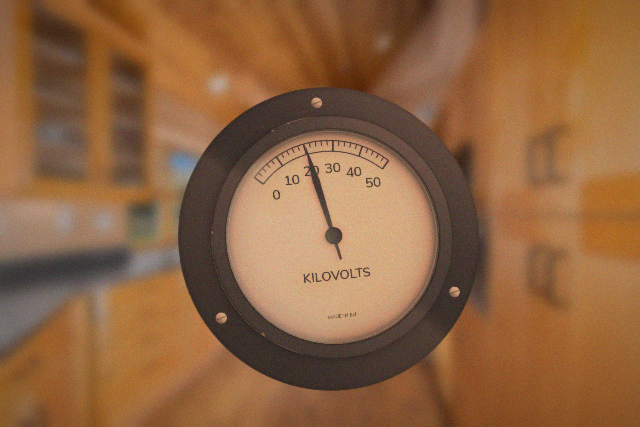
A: 20 kV
